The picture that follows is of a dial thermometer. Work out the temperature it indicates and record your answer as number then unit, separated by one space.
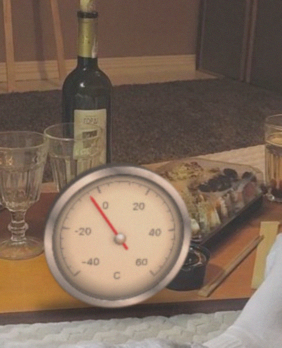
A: -4 °C
